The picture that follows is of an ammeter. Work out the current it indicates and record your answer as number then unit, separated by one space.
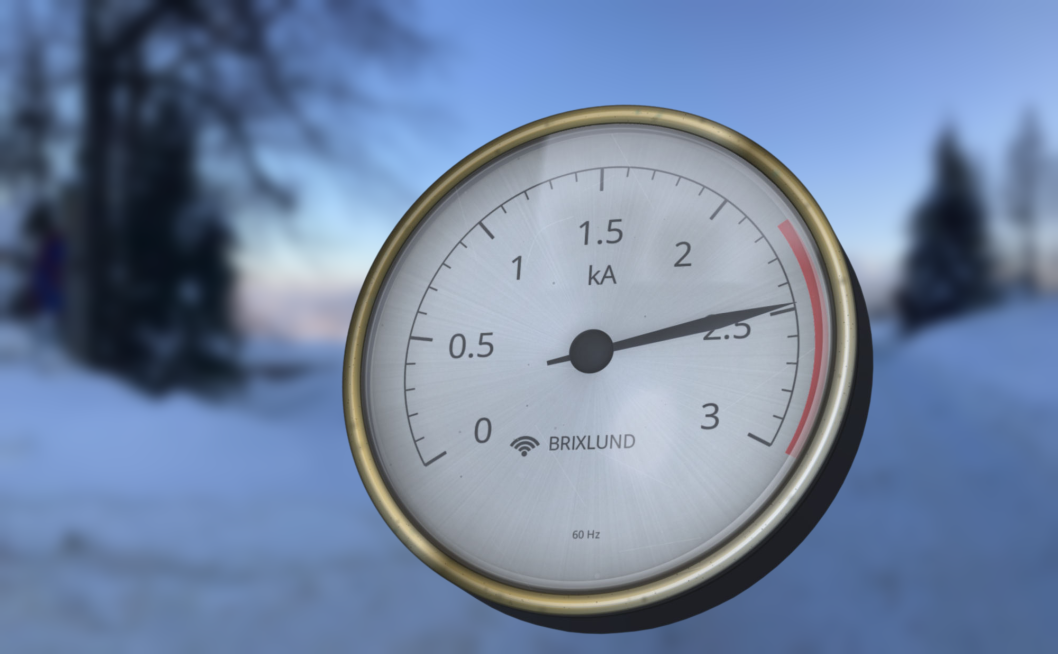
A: 2.5 kA
